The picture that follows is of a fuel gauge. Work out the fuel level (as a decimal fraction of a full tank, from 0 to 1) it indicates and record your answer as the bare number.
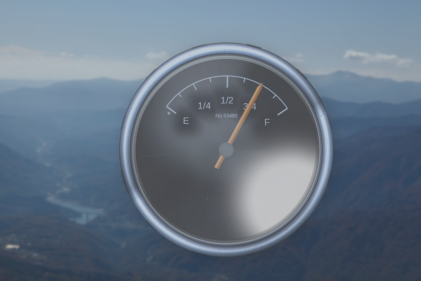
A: 0.75
